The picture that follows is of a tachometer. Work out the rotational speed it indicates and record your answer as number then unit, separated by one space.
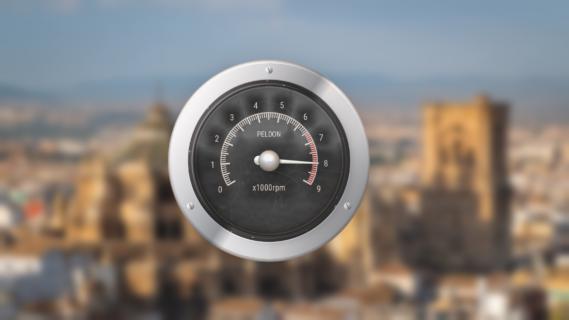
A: 8000 rpm
